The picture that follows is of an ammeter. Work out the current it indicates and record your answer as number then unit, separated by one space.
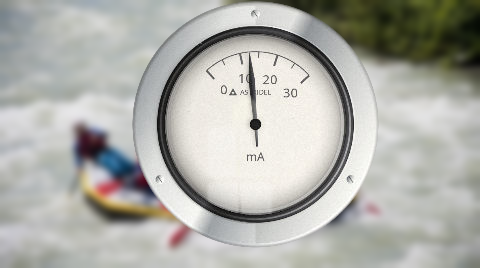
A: 12.5 mA
